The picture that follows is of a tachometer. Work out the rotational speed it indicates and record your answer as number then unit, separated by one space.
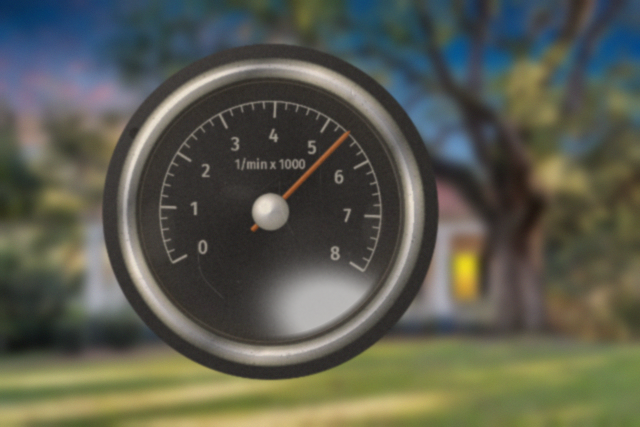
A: 5400 rpm
